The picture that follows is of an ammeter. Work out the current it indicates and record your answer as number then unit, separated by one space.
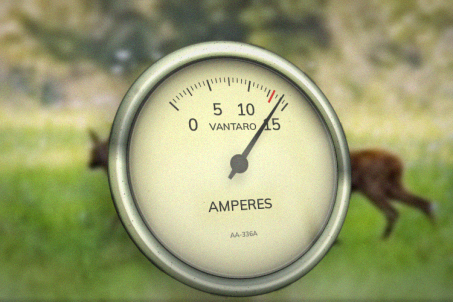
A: 14 A
